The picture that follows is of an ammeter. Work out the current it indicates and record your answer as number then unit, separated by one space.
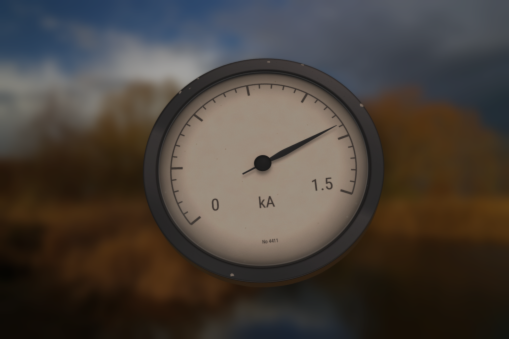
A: 1.2 kA
